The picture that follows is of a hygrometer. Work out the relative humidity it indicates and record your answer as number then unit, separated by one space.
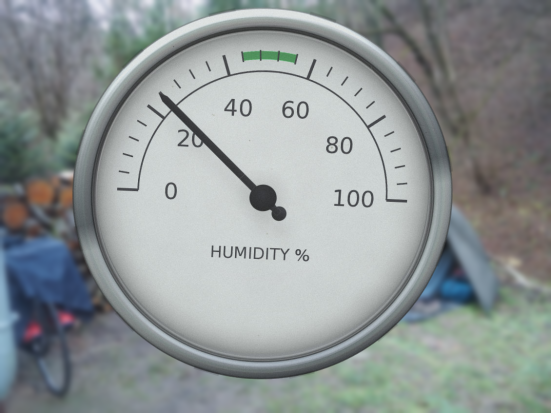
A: 24 %
